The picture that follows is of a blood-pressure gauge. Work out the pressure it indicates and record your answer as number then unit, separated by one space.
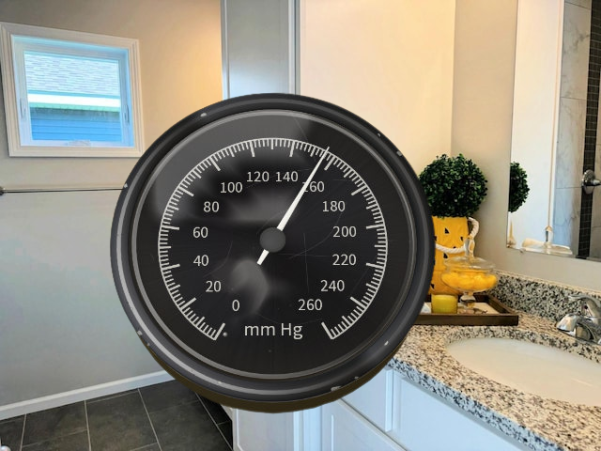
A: 156 mmHg
